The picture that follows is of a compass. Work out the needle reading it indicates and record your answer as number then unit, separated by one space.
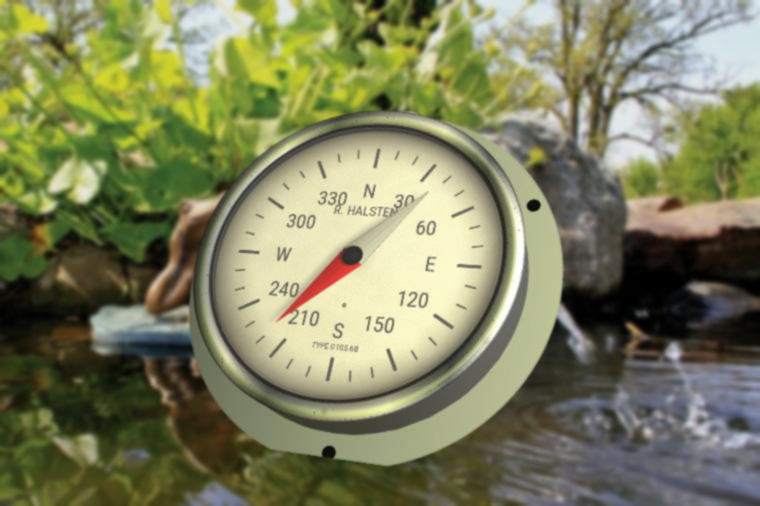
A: 220 °
